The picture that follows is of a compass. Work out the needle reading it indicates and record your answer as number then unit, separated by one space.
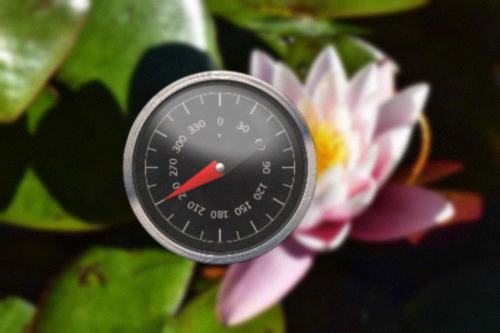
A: 240 °
